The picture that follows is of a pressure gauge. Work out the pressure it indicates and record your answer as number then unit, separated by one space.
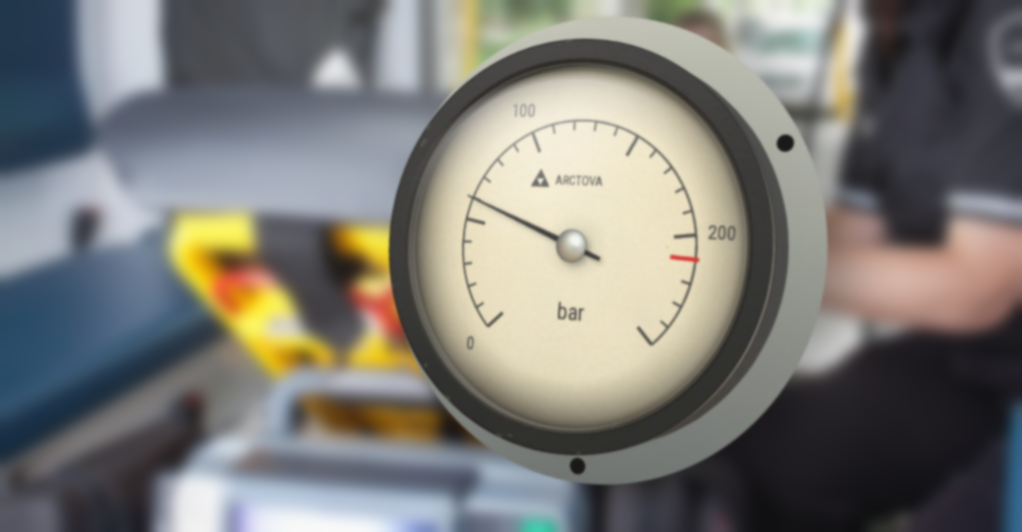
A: 60 bar
